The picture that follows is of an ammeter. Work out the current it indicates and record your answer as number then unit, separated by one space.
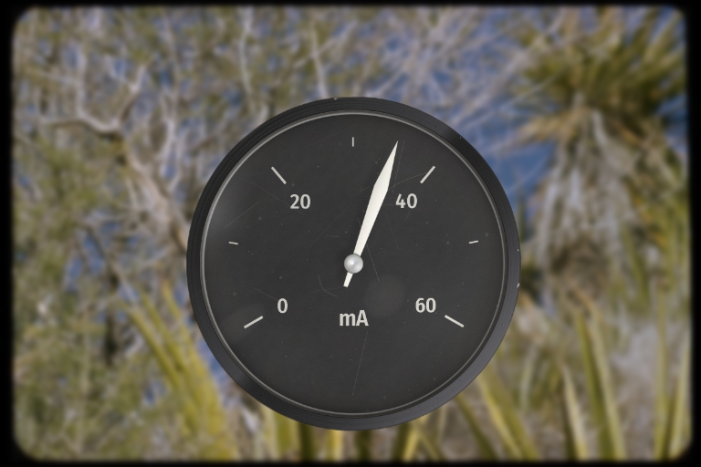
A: 35 mA
